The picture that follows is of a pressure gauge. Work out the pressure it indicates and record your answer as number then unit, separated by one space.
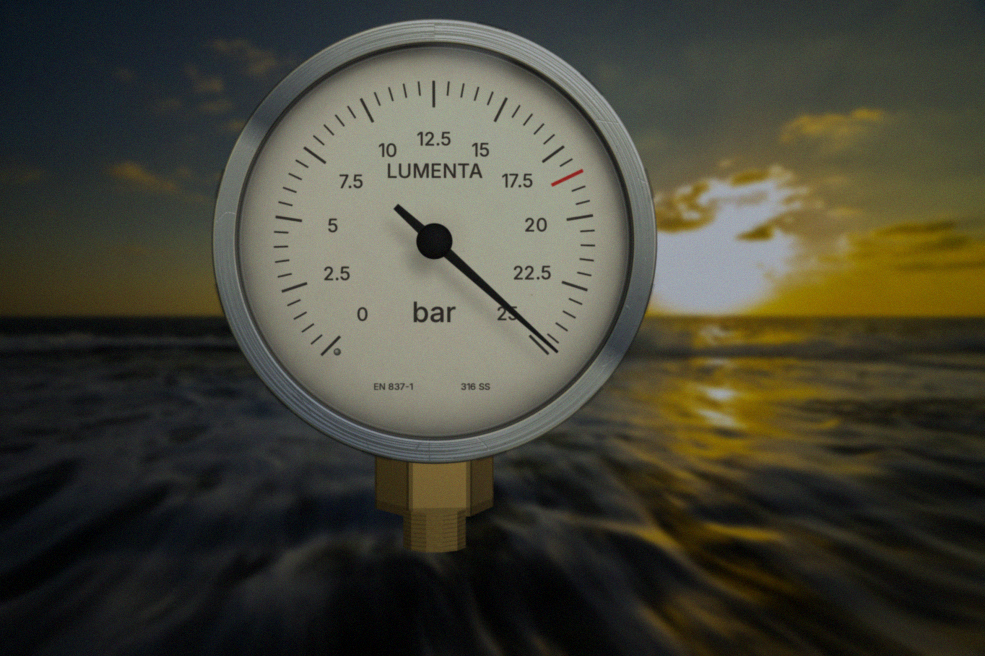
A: 24.75 bar
